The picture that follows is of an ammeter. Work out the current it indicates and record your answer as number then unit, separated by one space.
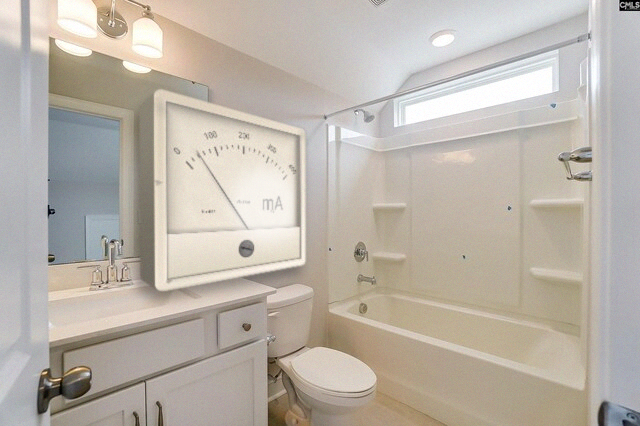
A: 40 mA
